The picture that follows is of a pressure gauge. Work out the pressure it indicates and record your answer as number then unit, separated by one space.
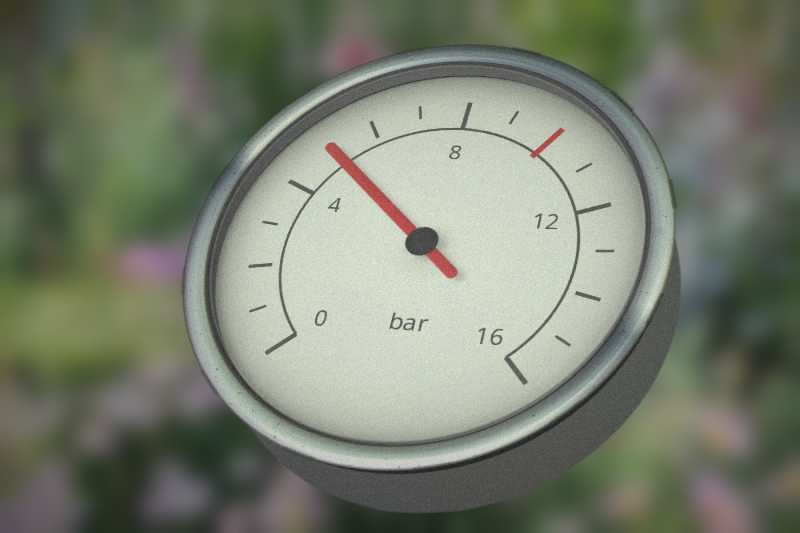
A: 5 bar
